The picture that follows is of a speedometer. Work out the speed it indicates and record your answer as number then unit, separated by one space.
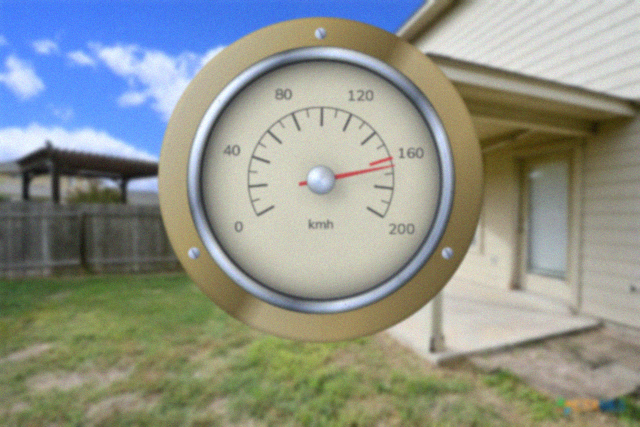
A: 165 km/h
